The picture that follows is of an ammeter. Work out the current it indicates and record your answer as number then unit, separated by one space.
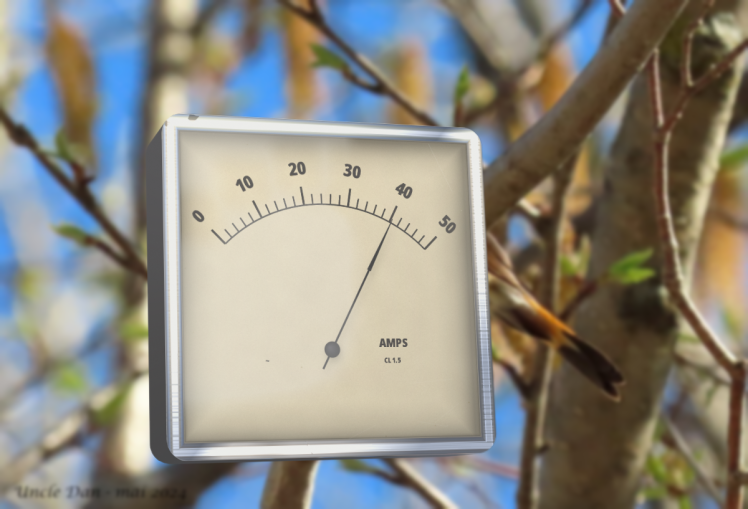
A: 40 A
